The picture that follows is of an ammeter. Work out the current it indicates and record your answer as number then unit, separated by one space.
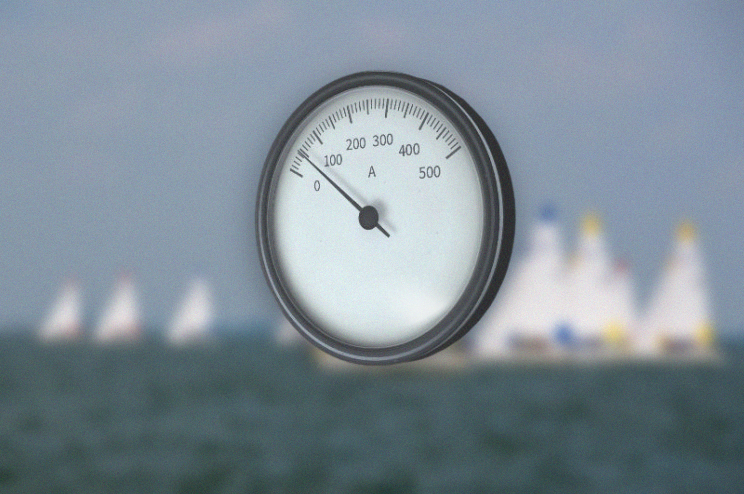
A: 50 A
